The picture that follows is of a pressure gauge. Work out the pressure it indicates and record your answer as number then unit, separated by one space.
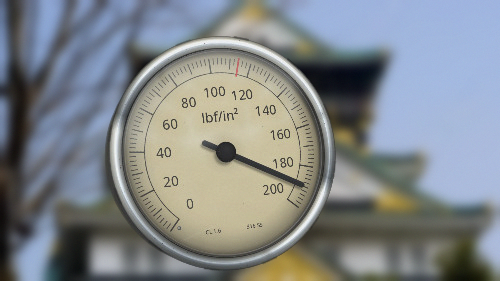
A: 190 psi
